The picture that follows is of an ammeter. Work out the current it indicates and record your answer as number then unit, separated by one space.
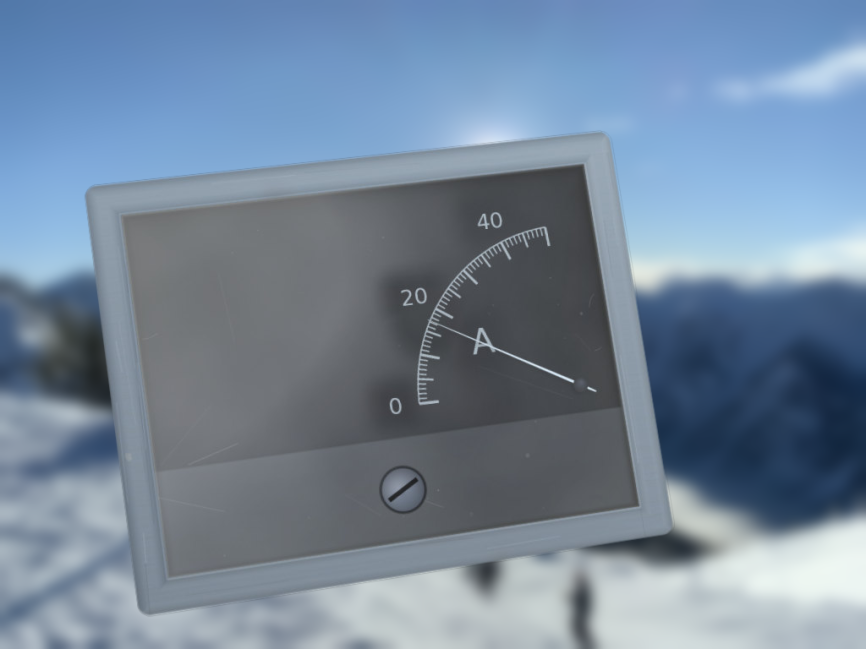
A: 17 A
